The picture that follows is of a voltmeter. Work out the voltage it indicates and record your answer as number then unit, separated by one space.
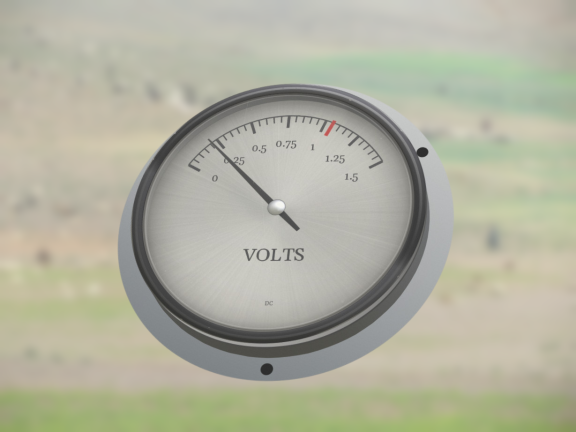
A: 0.2 V
